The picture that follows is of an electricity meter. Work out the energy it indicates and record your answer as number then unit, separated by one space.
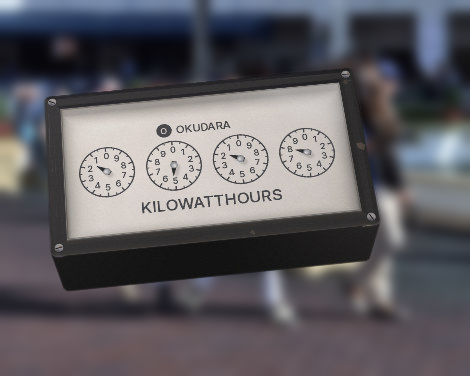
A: 1518 kWh
